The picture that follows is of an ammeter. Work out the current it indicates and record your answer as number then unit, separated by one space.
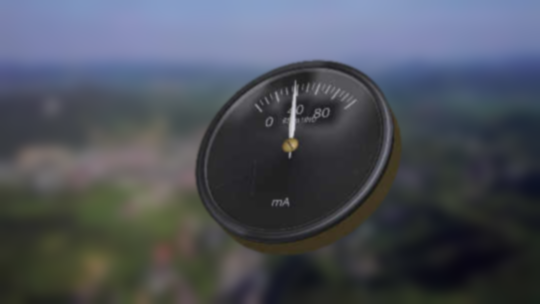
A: 40 mA
